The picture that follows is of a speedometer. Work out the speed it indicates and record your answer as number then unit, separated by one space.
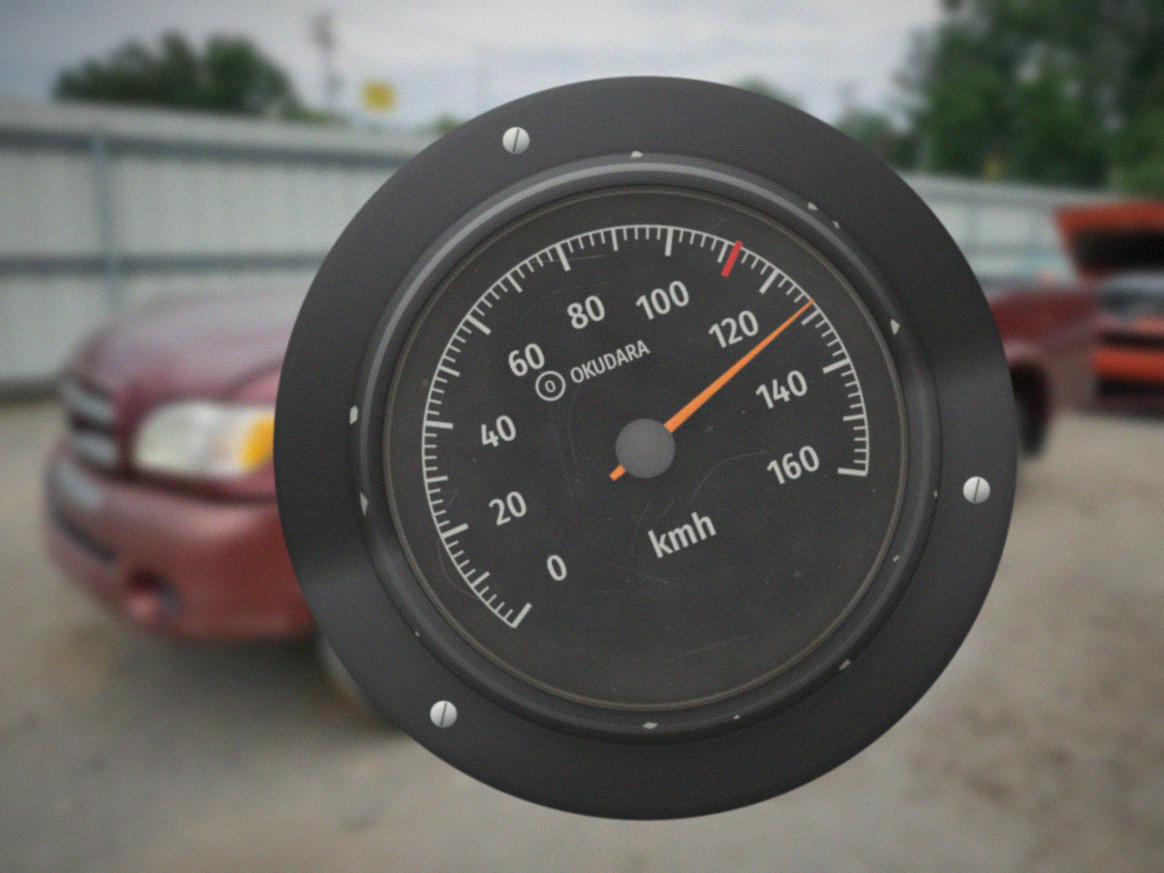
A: 128 km/h
